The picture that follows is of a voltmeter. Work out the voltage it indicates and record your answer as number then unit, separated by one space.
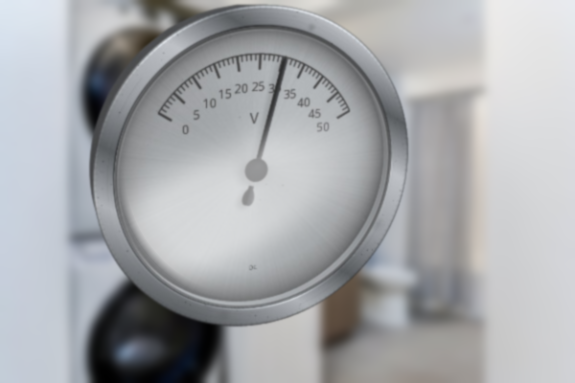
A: 30 V
